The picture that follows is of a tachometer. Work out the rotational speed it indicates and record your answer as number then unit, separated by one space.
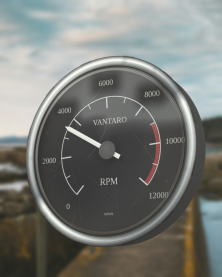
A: 3500 rpm
